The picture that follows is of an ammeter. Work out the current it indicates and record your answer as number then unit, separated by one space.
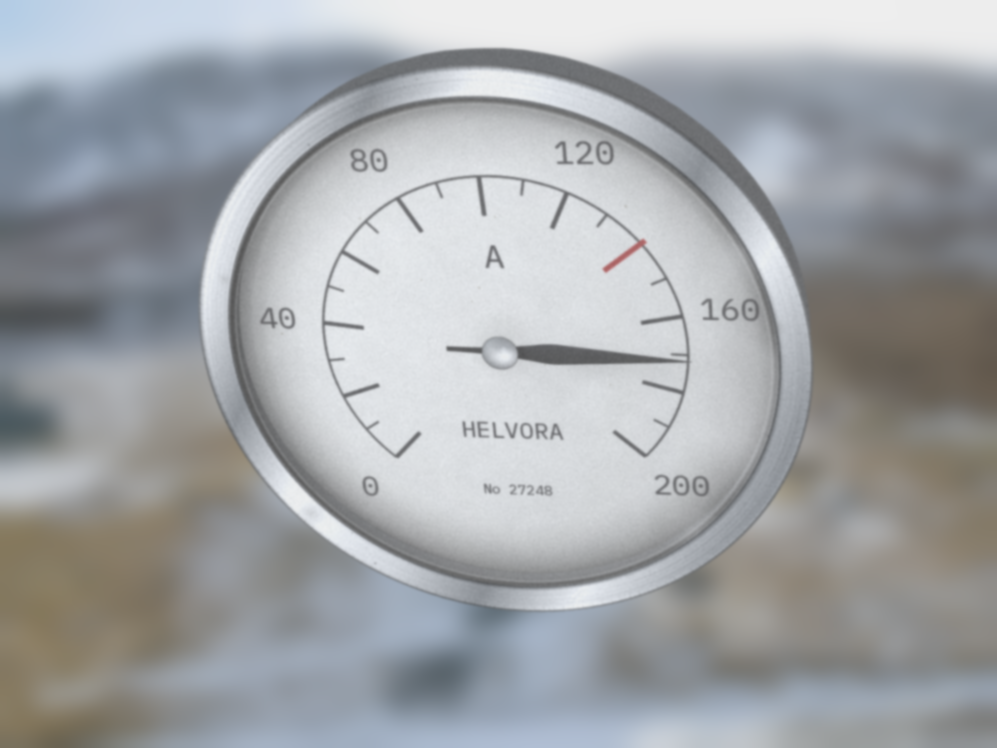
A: 170 A
